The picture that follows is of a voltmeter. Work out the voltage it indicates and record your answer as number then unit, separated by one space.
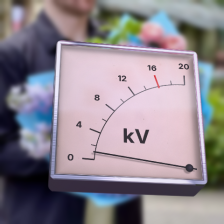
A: 1 kV
